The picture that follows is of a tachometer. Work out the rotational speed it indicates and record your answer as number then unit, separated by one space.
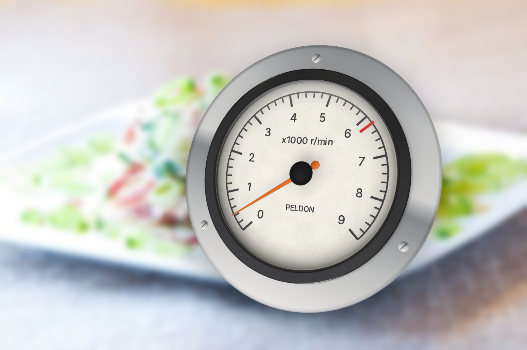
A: 400 rpm
